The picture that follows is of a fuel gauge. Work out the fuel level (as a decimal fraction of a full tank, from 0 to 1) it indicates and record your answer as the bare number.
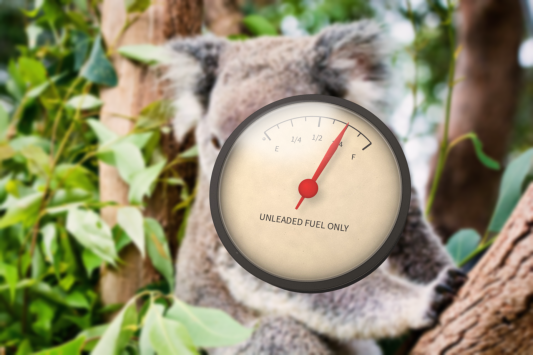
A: 0.75
